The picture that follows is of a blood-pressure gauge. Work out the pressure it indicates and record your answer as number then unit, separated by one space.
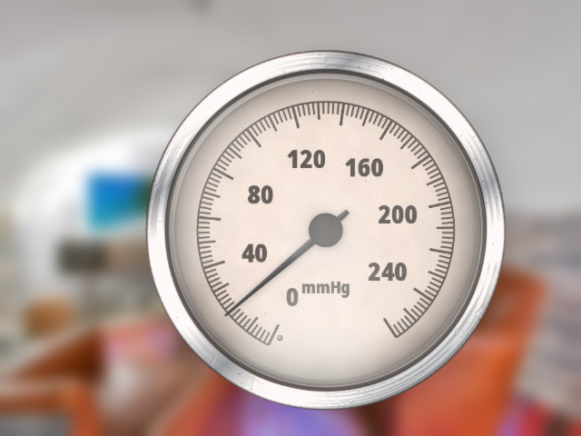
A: 20 mmHg
